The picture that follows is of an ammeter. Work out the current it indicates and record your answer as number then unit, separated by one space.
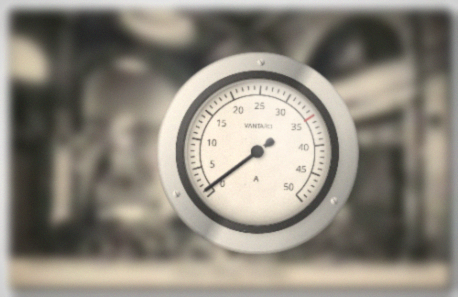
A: 1 A
